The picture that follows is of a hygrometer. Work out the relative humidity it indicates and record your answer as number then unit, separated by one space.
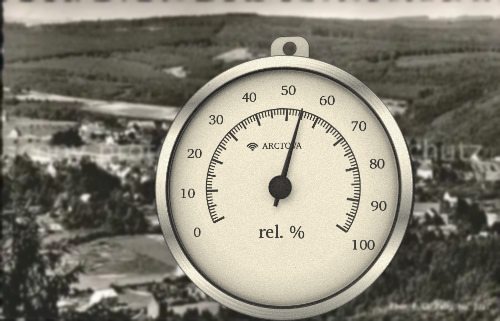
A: 55 %
